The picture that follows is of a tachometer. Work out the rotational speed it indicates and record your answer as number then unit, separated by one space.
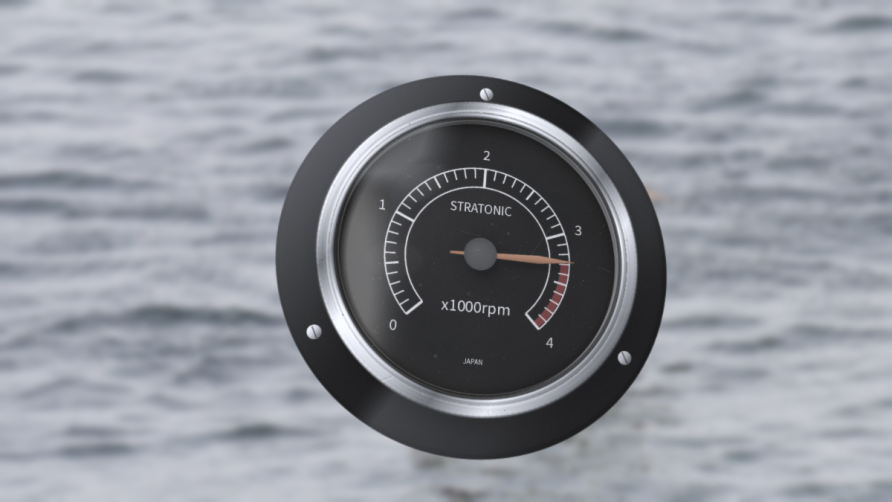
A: 3300 rpm
